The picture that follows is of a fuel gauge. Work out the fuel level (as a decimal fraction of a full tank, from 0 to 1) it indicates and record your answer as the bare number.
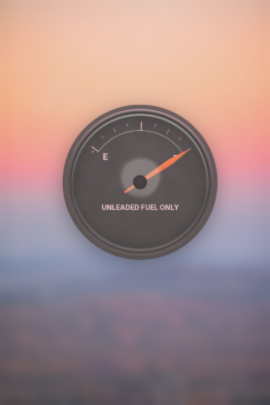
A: 1
